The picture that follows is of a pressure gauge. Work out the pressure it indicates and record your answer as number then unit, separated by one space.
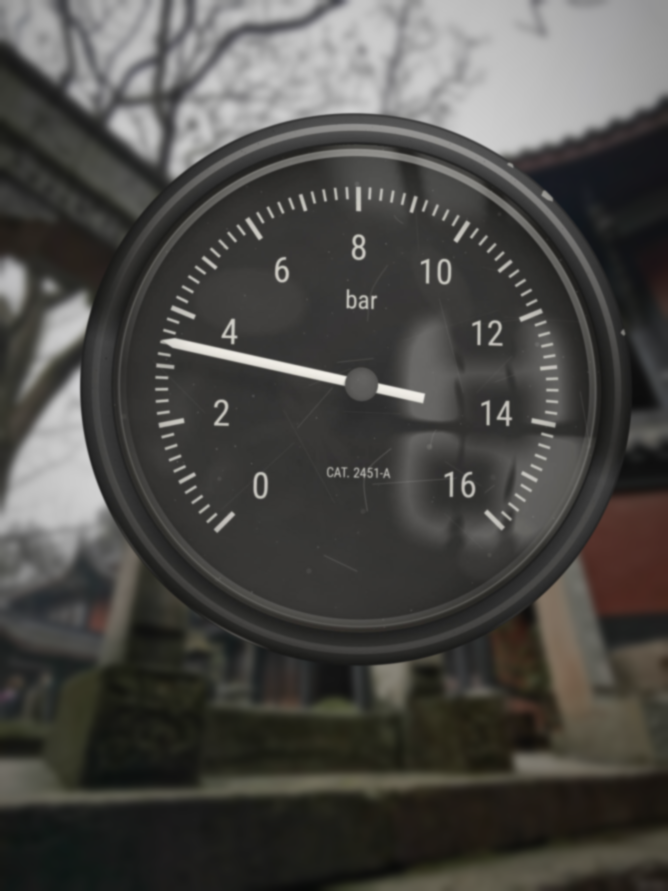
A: 3.4 bar
